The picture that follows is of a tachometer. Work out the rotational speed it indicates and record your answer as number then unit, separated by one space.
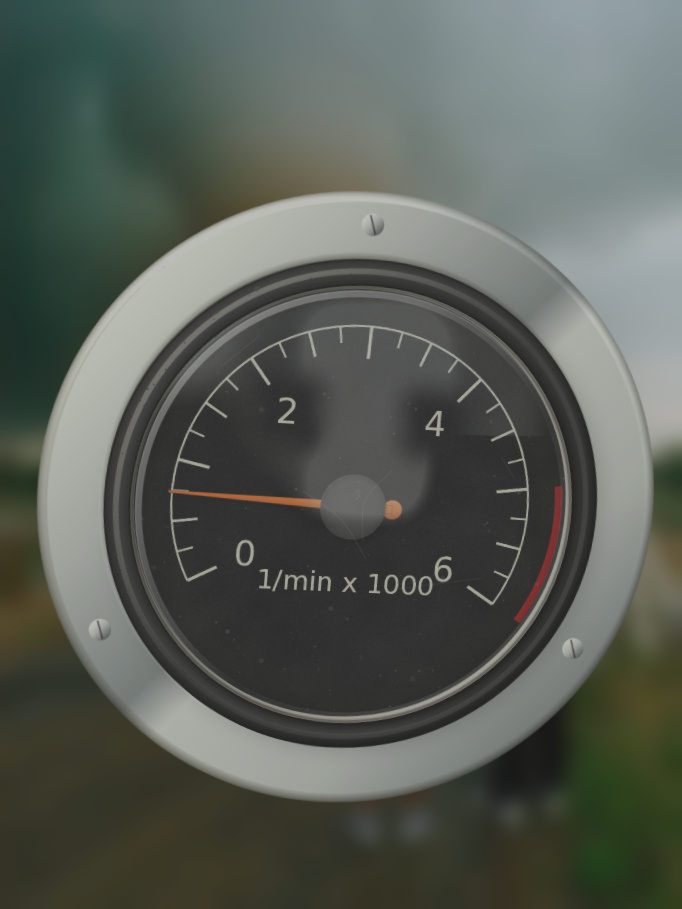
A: 750 rpm
